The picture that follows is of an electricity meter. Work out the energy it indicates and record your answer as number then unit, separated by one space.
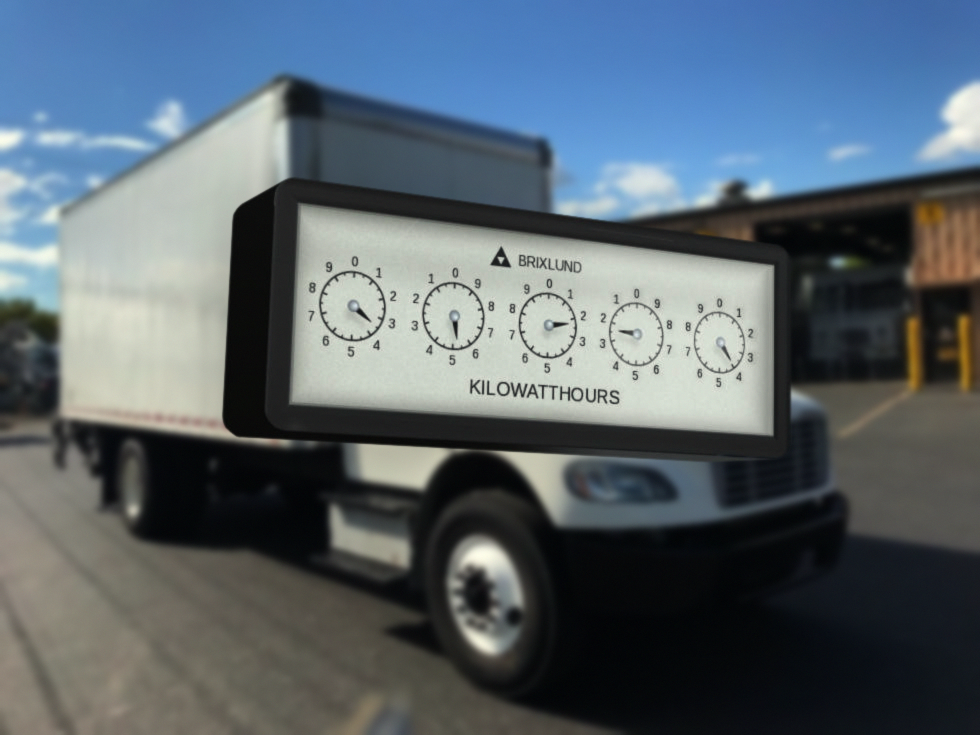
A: 35224 kWh
